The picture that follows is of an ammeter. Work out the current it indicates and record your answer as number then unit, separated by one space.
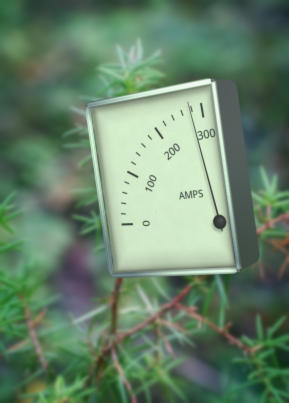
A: 280 A
